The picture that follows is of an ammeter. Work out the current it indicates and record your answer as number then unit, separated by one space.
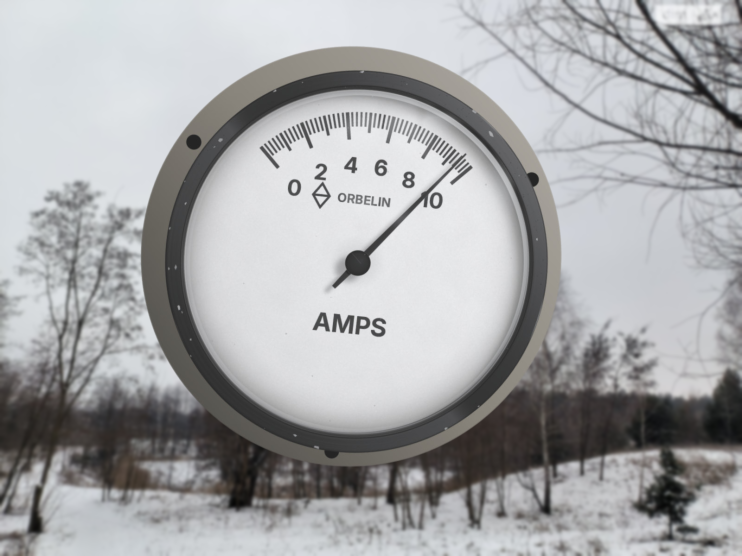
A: 9.4 A
